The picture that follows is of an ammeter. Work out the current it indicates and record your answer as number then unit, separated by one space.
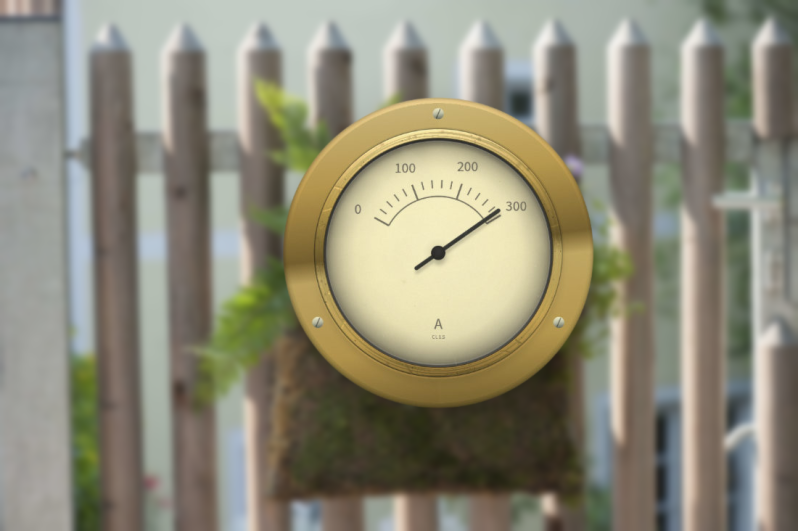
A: 290 A
